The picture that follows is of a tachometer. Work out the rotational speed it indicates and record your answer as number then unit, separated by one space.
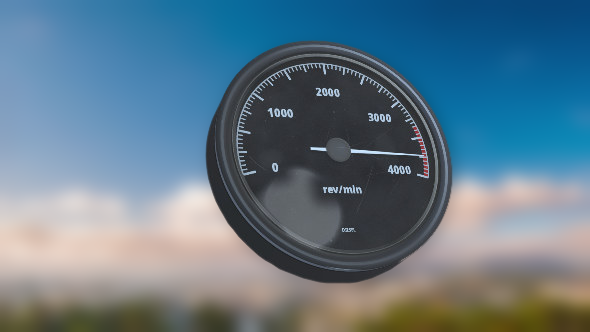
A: 3750 rpm
